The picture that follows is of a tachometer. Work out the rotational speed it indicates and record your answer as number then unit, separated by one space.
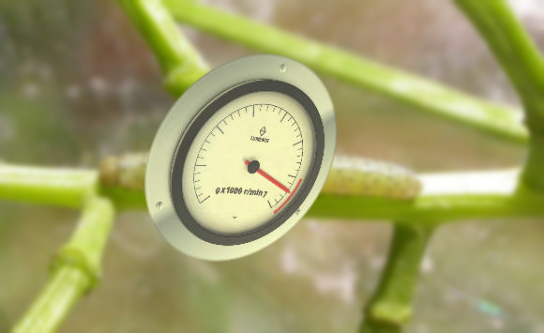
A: 6400 rpm
